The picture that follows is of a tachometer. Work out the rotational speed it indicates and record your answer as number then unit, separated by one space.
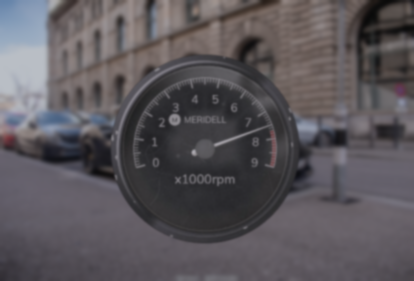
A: 7500 rpm
